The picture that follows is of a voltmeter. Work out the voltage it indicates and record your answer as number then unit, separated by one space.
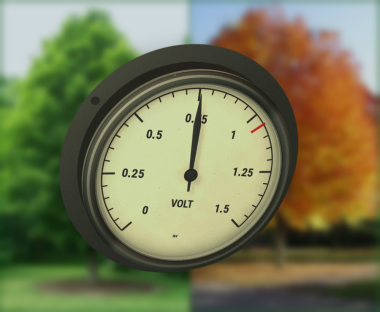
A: 0.75 V
